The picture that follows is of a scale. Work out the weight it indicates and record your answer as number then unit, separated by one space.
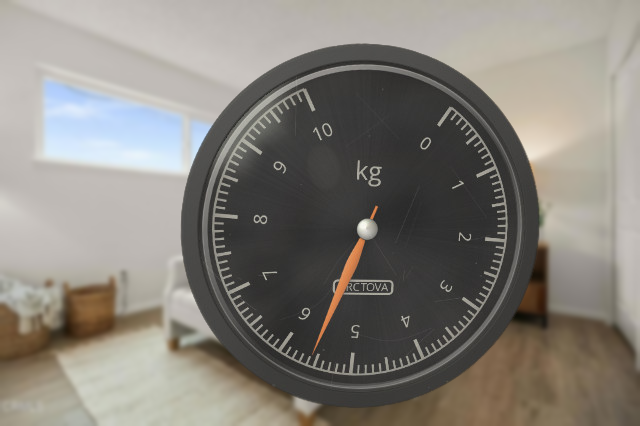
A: 5.6 kg
